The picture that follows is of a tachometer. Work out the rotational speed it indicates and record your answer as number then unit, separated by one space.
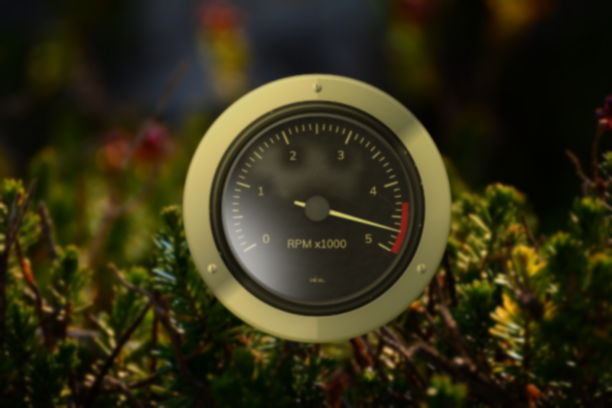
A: 4700 rpm
